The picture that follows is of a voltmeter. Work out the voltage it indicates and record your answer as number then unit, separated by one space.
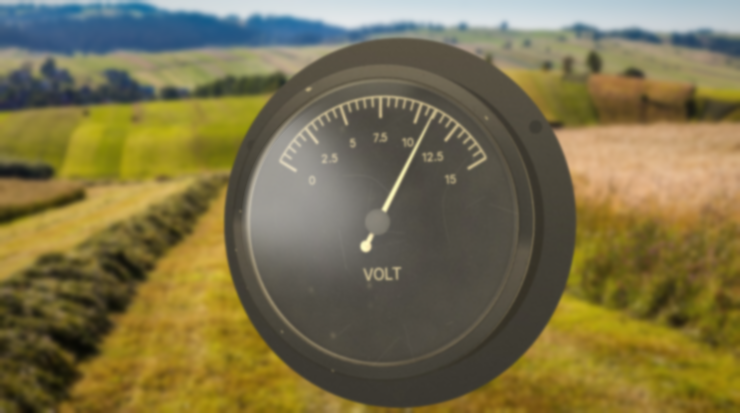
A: 11 V
